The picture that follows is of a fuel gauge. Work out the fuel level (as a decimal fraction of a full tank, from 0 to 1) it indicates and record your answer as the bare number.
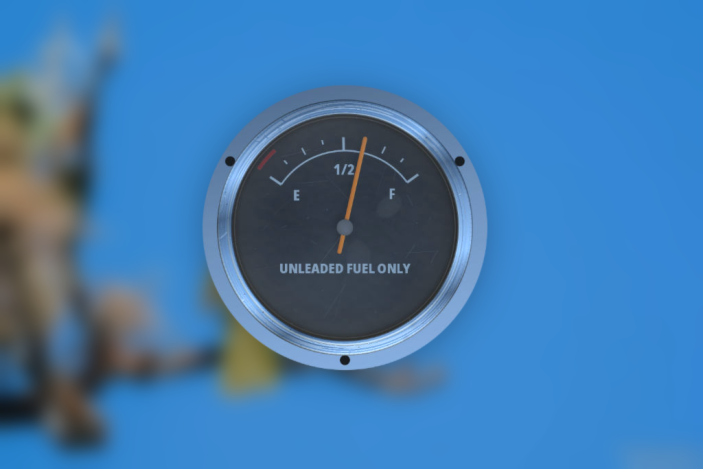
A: 0.625
